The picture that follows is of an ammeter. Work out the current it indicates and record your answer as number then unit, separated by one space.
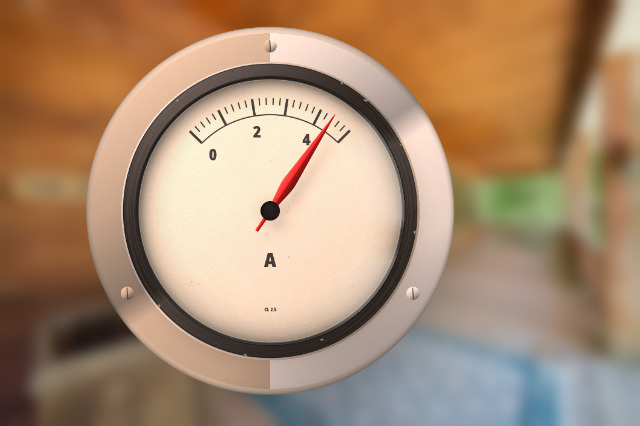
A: 4.4 A
